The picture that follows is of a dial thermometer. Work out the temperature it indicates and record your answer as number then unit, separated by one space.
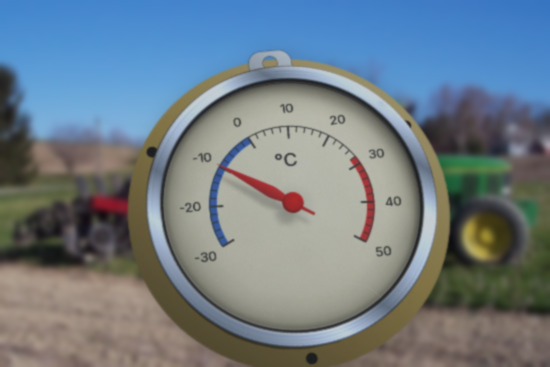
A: -10 °C
